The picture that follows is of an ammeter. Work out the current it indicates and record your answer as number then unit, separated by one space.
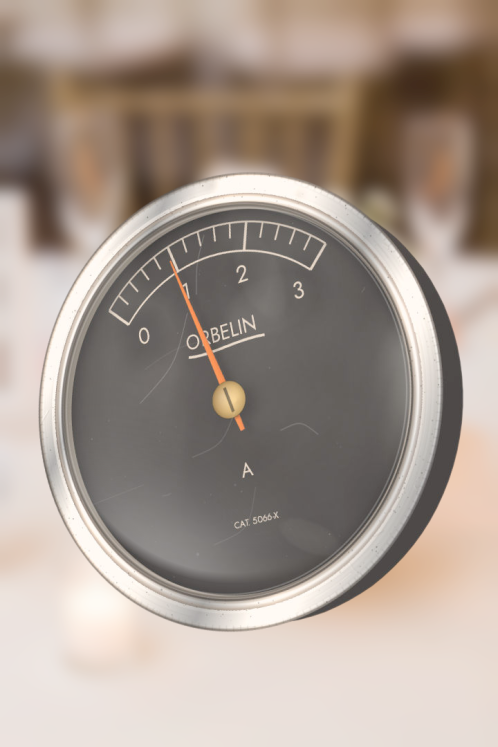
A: 1 A
